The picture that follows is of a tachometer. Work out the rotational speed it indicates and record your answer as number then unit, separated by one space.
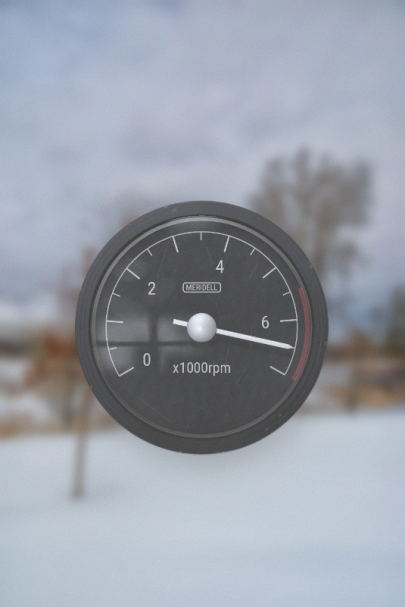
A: 6500 rpm
